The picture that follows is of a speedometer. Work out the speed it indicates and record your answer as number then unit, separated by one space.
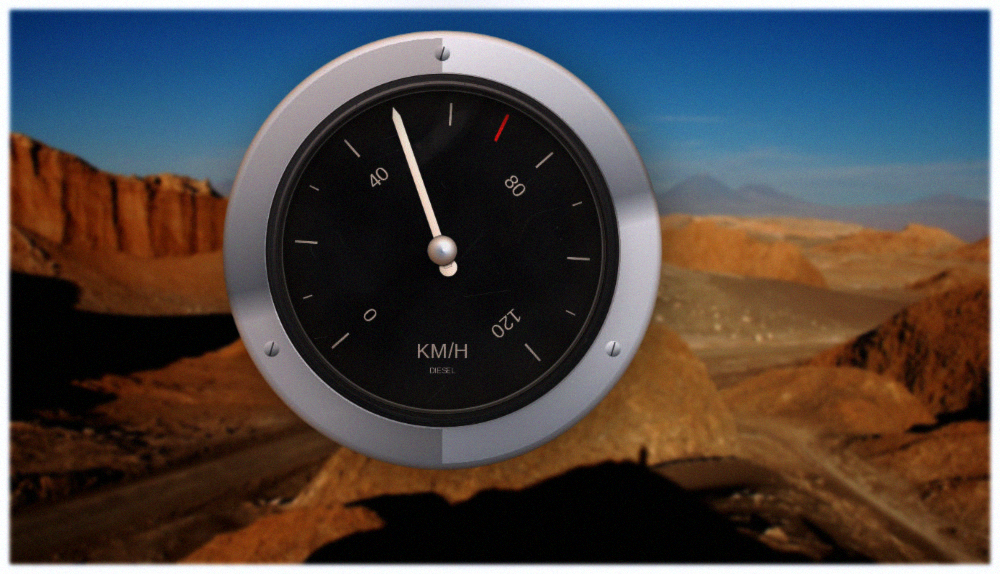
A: 50 km/h
